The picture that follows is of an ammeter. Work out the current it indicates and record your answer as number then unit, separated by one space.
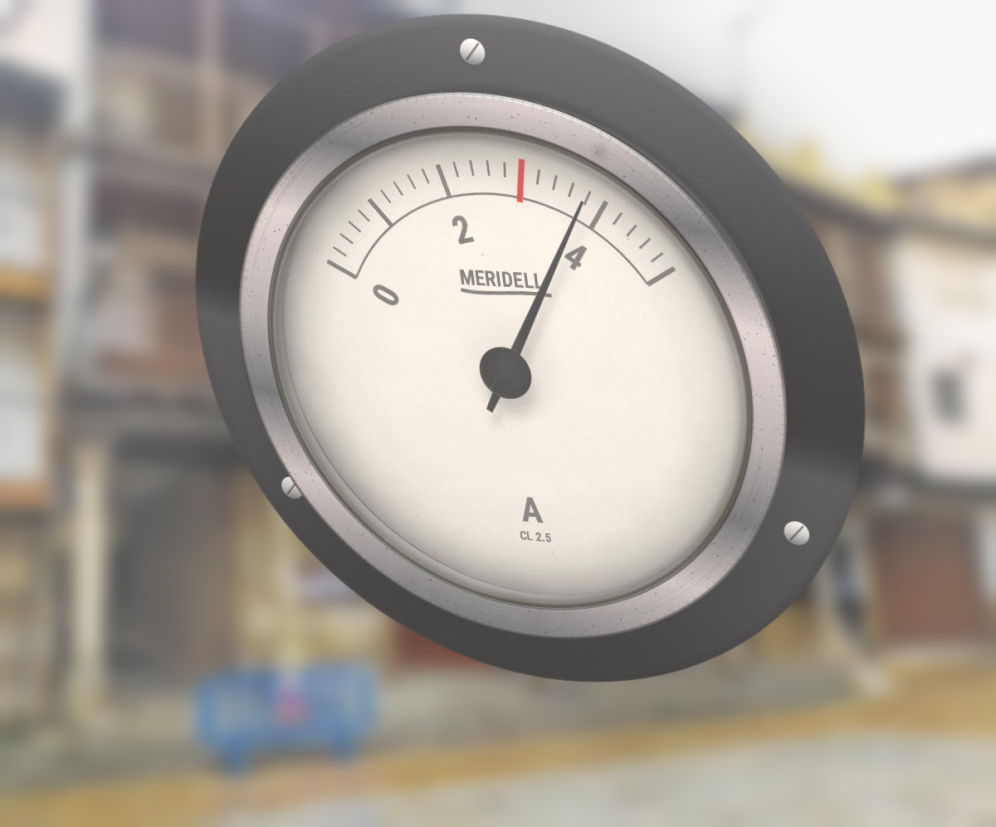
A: 3.8 A
